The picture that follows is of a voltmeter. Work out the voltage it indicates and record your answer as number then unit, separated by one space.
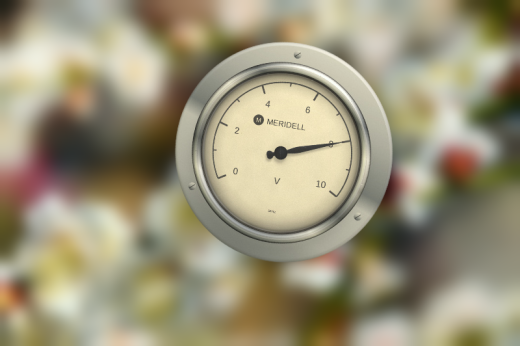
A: 8 V
